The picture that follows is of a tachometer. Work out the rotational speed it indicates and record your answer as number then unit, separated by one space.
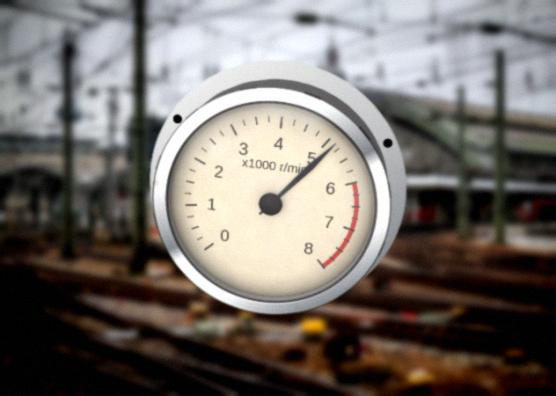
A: 5125 rpm
